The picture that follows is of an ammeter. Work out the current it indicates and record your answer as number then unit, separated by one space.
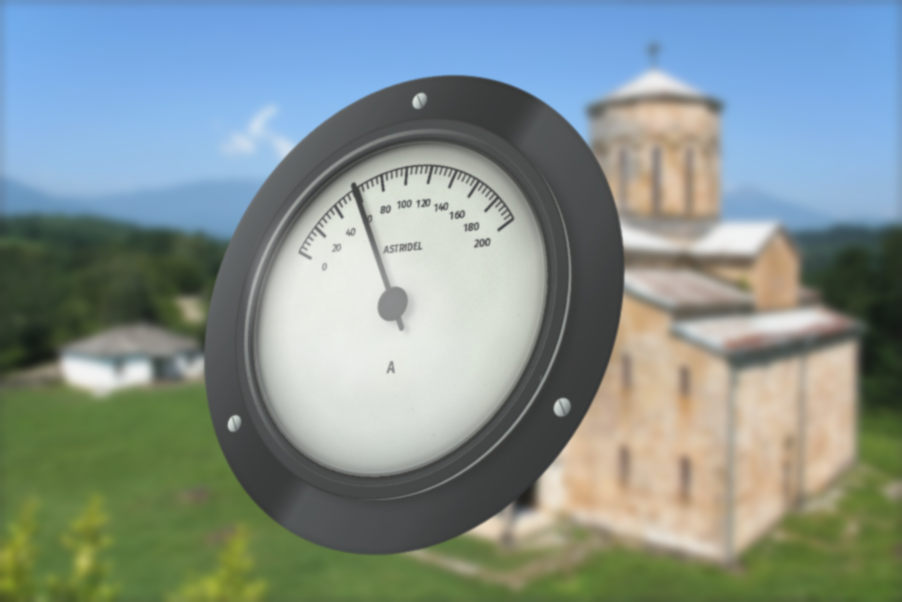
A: 60 A
